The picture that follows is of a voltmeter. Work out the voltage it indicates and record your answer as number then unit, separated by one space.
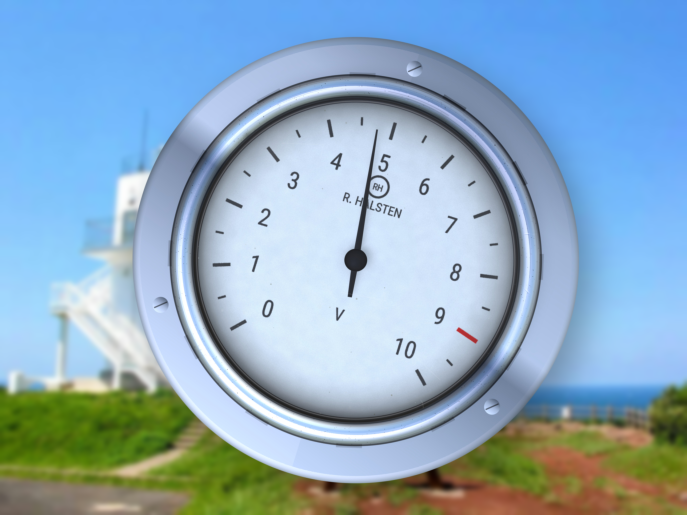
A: 4.75 V
